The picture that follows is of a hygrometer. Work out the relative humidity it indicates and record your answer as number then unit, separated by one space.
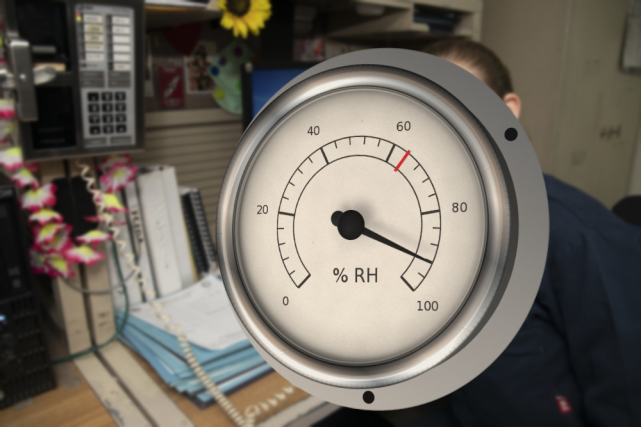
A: 92 %
